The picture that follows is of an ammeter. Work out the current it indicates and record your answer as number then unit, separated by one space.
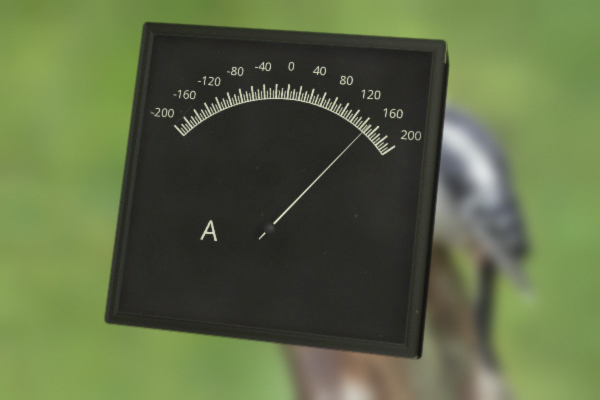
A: 150 A
